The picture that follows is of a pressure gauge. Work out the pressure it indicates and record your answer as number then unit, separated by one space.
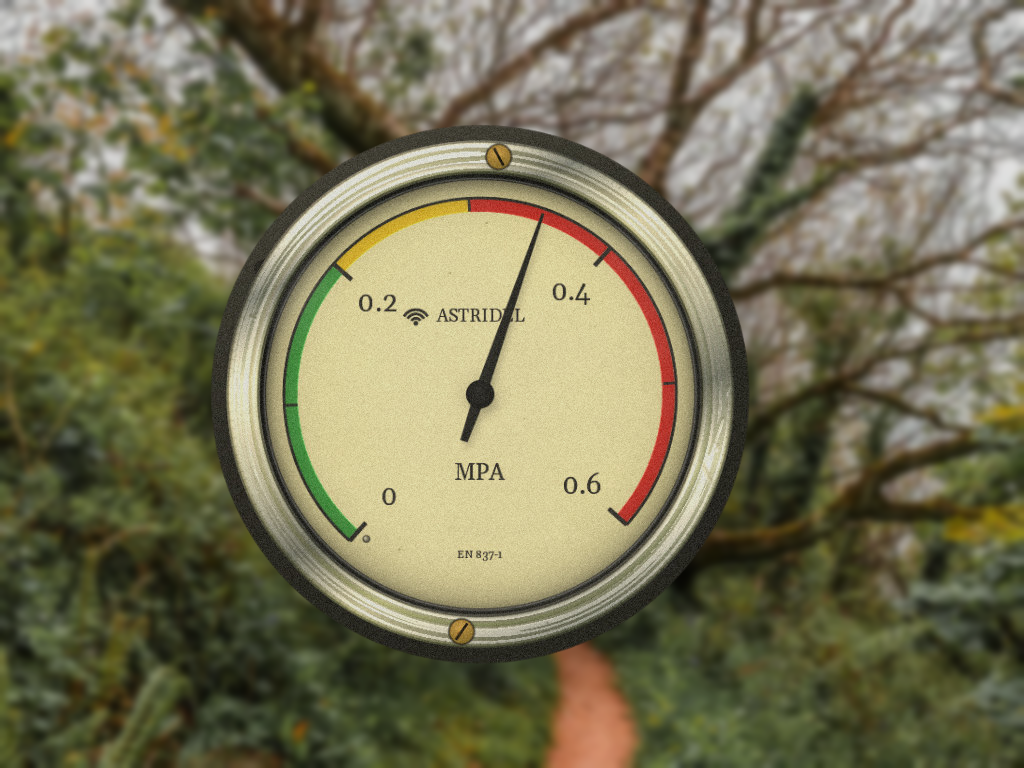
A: 0.35 MPa
